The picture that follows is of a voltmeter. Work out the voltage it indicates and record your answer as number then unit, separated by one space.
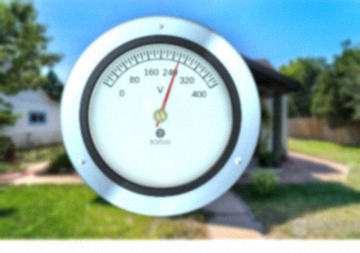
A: 260 V
